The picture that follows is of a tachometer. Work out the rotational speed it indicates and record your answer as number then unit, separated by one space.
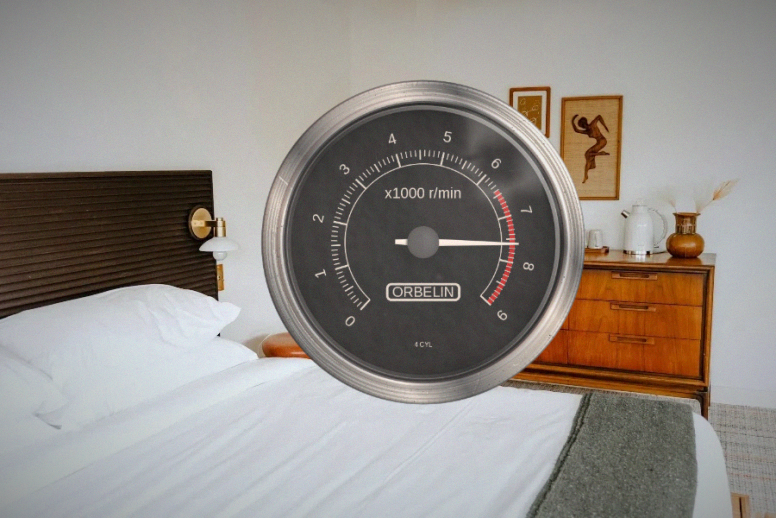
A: 7600 rpm
